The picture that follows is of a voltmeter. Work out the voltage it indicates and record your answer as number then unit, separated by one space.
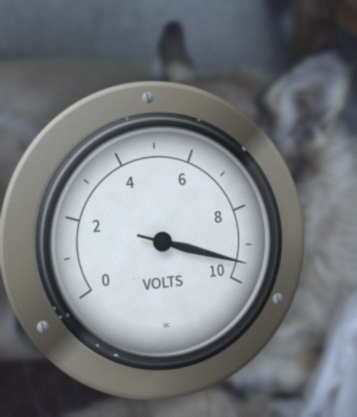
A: 9.5 V
